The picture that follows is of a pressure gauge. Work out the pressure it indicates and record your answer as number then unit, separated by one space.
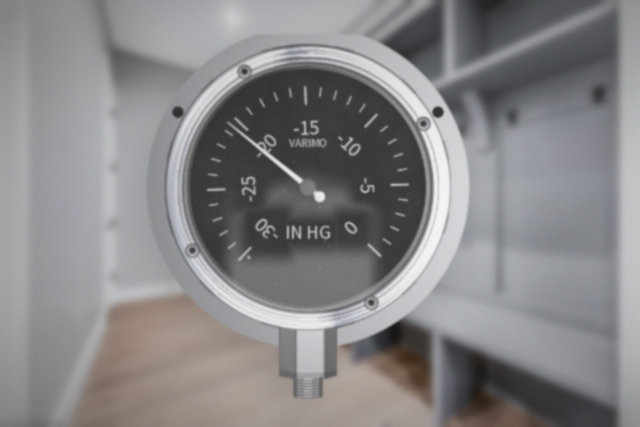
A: -20.5 inHg
